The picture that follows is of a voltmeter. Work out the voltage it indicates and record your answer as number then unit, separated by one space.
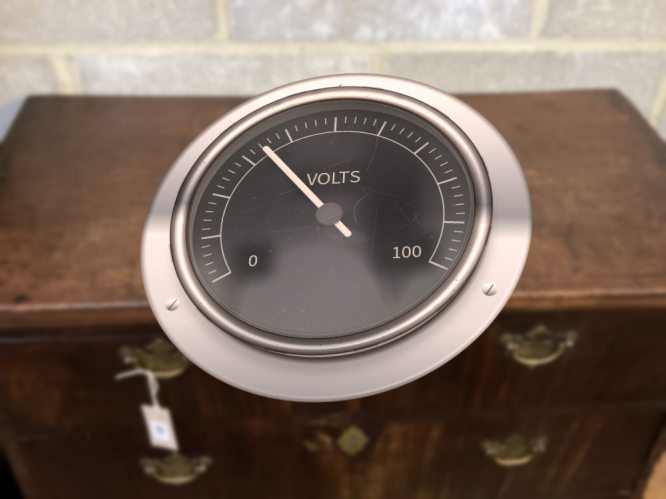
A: 34 V
